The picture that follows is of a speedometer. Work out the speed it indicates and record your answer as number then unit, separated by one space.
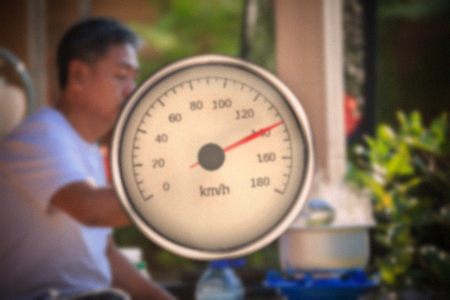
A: 140 km/h
